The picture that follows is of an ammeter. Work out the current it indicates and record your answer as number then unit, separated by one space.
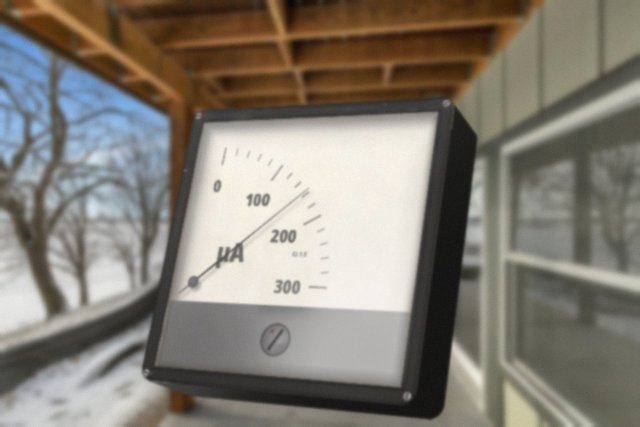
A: 160 µA
